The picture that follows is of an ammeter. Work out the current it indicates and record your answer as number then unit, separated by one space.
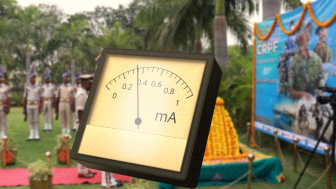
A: 0.35 mA
